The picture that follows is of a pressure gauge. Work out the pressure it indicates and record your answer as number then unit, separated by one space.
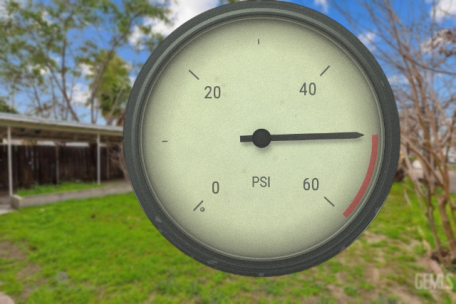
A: 50 psi
